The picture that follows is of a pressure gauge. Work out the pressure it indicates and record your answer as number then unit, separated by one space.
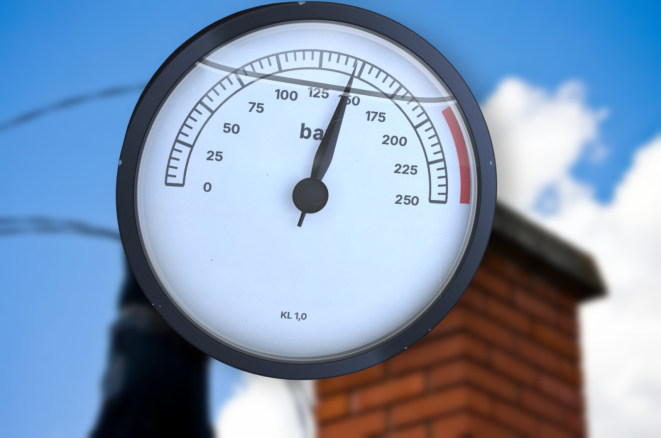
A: 145 bar
